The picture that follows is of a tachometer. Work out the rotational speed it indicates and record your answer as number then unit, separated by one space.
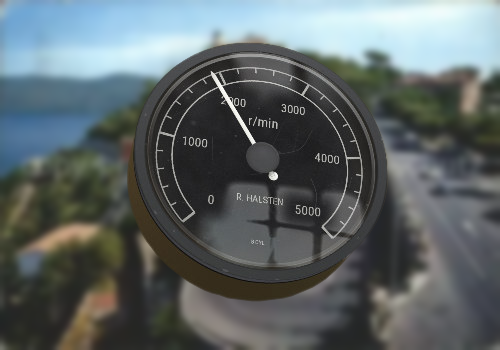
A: 1900 rpm
